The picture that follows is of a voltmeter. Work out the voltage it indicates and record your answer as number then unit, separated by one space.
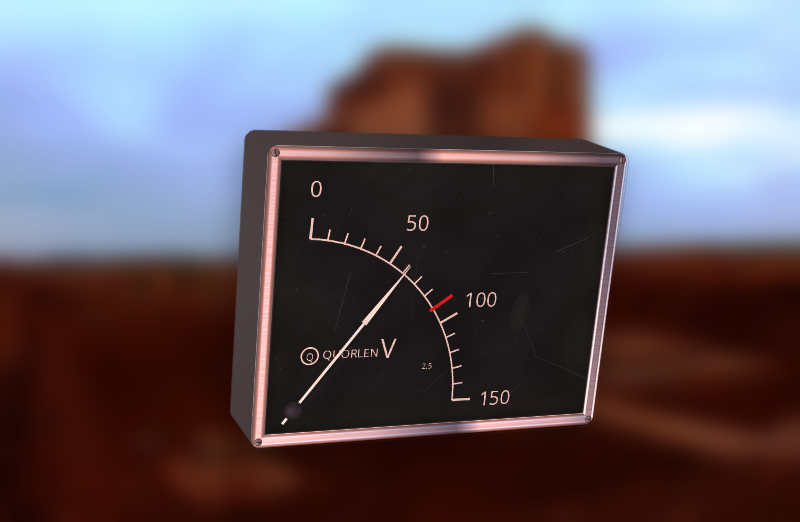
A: 60 V
